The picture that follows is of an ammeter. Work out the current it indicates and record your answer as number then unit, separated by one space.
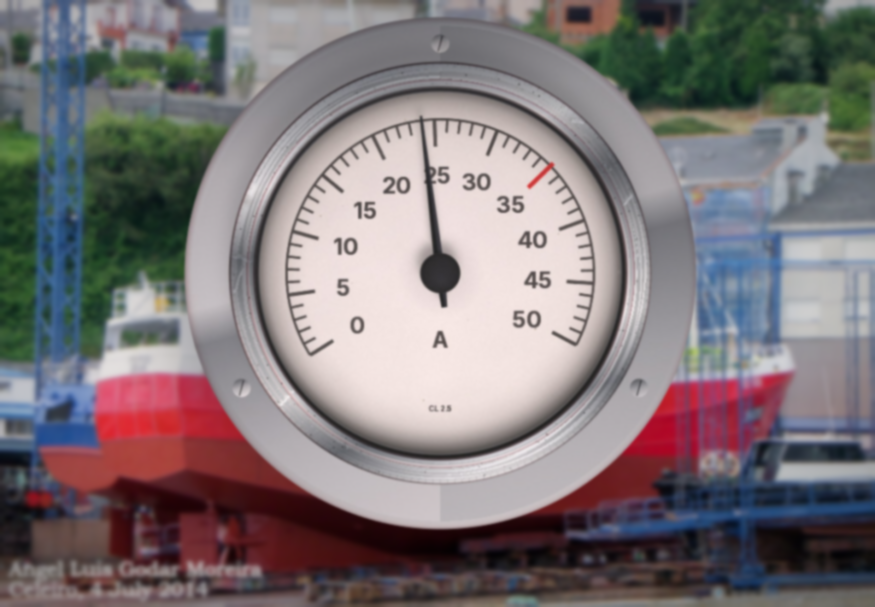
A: 24 A
